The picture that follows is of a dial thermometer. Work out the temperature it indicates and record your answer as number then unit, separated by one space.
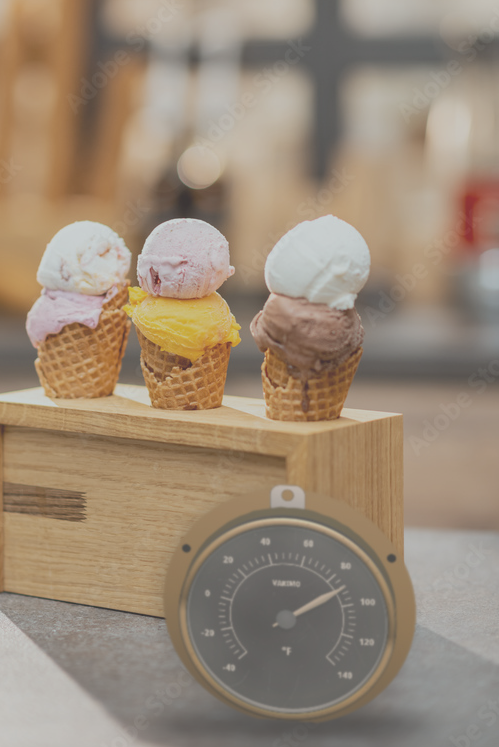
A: 88 °F
